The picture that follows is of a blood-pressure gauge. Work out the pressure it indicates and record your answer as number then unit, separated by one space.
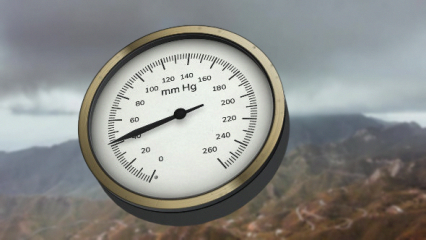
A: 40 mmHg
